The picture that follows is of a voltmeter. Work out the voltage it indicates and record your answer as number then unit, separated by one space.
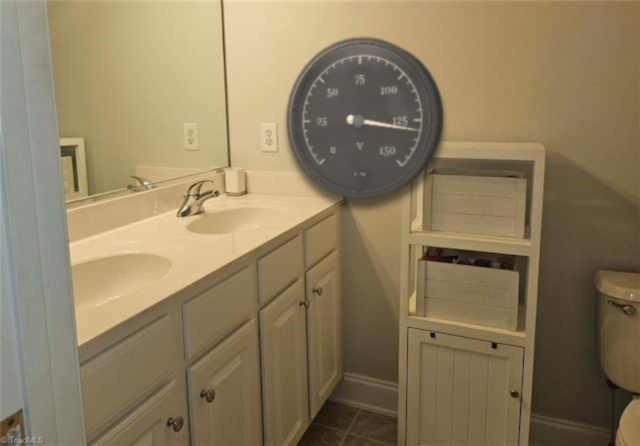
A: 130 V
